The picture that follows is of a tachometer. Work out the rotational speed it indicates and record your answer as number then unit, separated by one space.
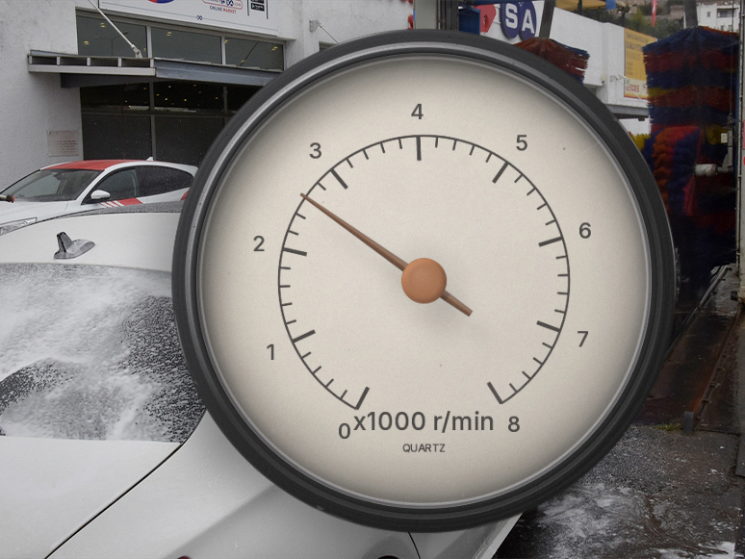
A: 2600 rpm
